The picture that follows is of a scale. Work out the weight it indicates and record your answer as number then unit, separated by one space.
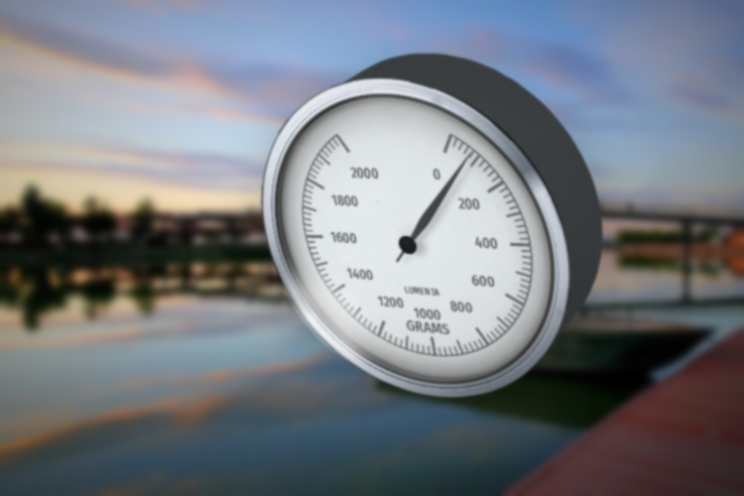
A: 80 g
